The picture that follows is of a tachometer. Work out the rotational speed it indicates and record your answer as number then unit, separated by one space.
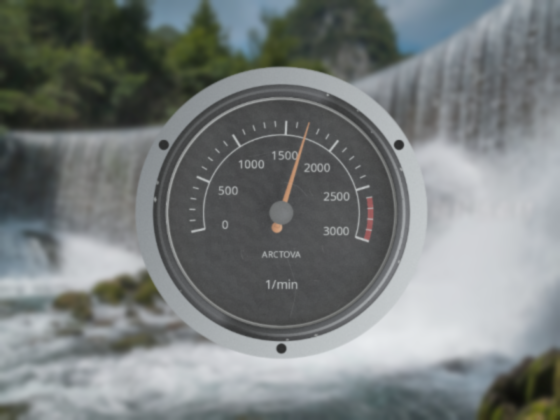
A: 1700 rpm
